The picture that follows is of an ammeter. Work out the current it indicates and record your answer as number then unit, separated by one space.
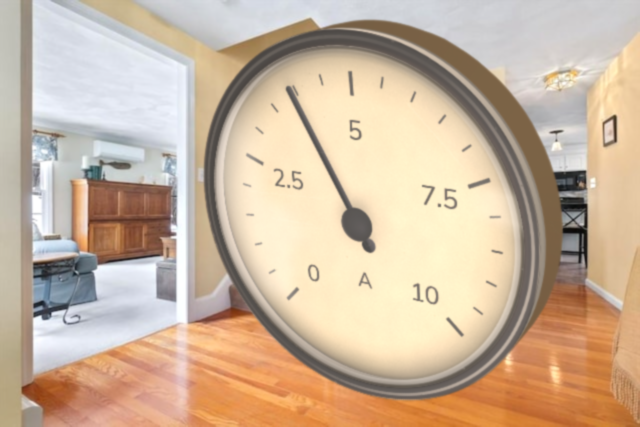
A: 4 A
